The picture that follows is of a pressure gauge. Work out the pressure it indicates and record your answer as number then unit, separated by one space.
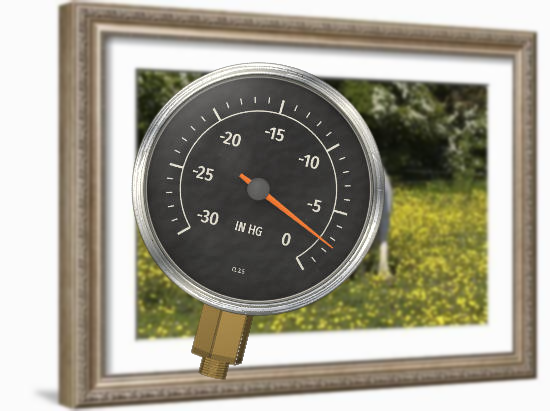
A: -2.5 inHg
